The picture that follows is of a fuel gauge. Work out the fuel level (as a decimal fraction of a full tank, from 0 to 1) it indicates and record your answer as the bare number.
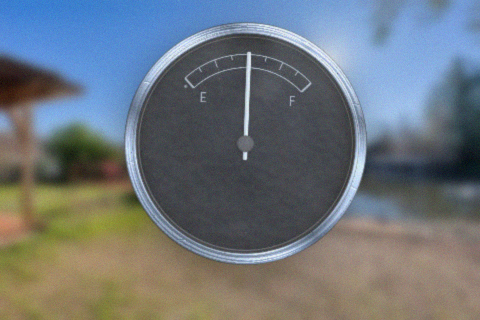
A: 0.5
